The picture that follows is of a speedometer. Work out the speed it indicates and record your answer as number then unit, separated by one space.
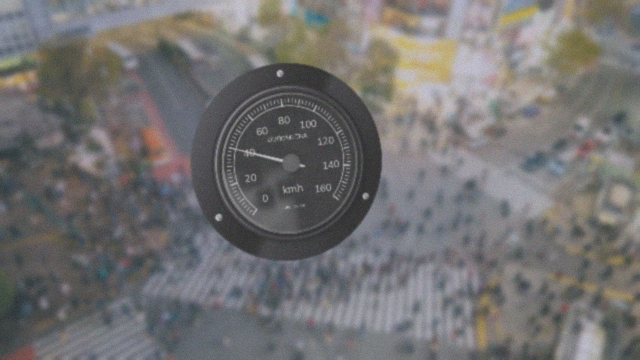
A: 40 km/h
